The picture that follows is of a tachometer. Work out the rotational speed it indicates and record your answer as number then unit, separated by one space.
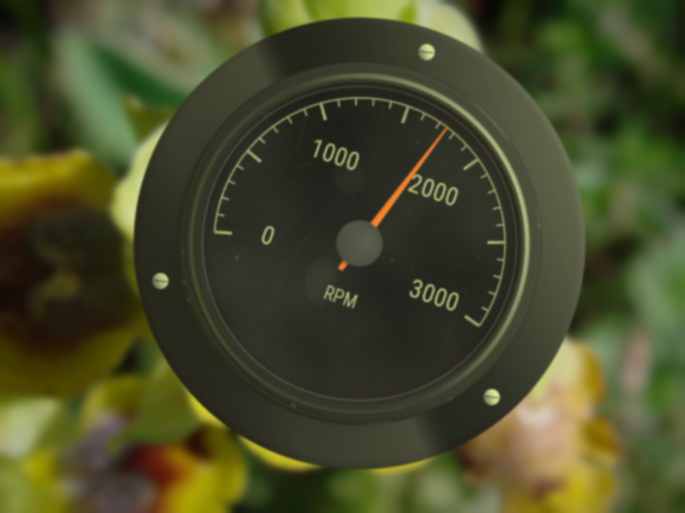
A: 1750 rpm
